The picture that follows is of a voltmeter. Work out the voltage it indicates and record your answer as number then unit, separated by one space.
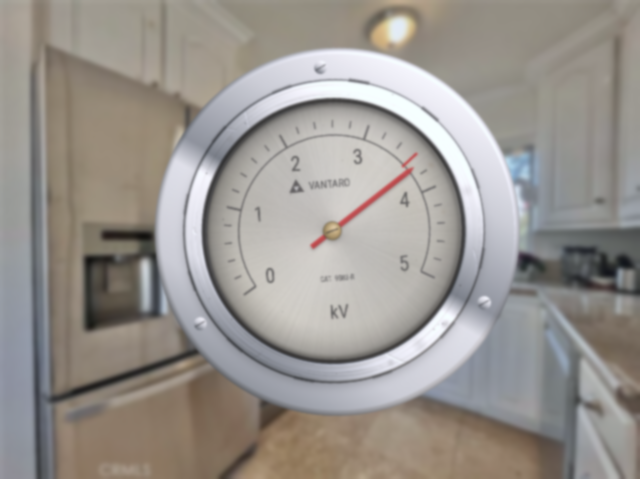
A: 3.7 kV
